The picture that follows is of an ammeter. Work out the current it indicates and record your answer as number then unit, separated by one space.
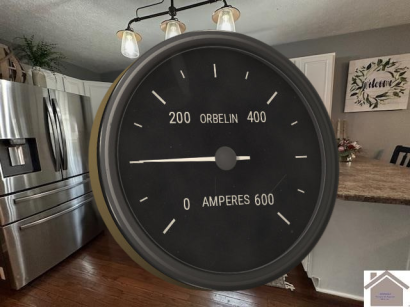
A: 100 A
